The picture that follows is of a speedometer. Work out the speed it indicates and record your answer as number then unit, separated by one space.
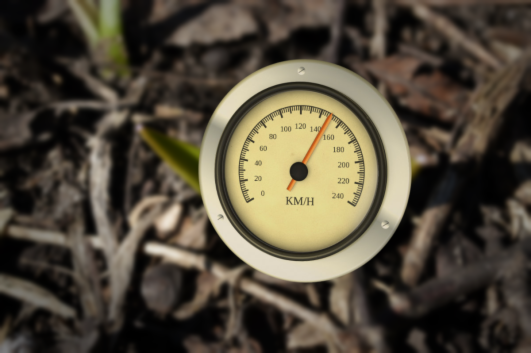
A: 150 km/h
